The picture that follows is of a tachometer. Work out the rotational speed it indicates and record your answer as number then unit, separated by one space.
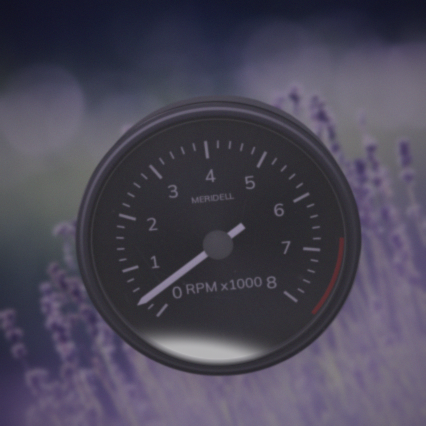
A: 400 rpm
